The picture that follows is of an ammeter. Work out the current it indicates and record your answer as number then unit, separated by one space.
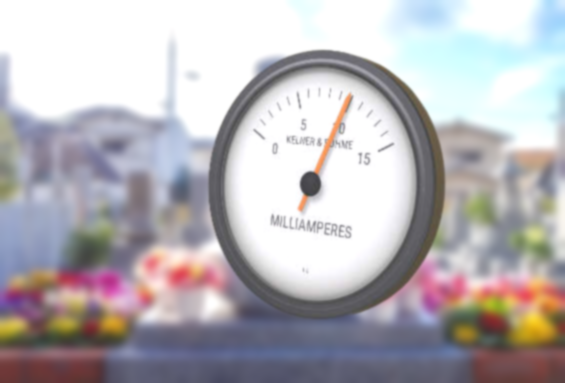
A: 10 mA
